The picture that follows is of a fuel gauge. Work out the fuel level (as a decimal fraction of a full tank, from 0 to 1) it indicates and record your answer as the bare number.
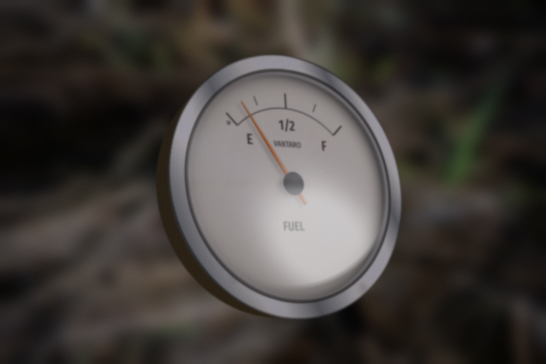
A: 0.125
